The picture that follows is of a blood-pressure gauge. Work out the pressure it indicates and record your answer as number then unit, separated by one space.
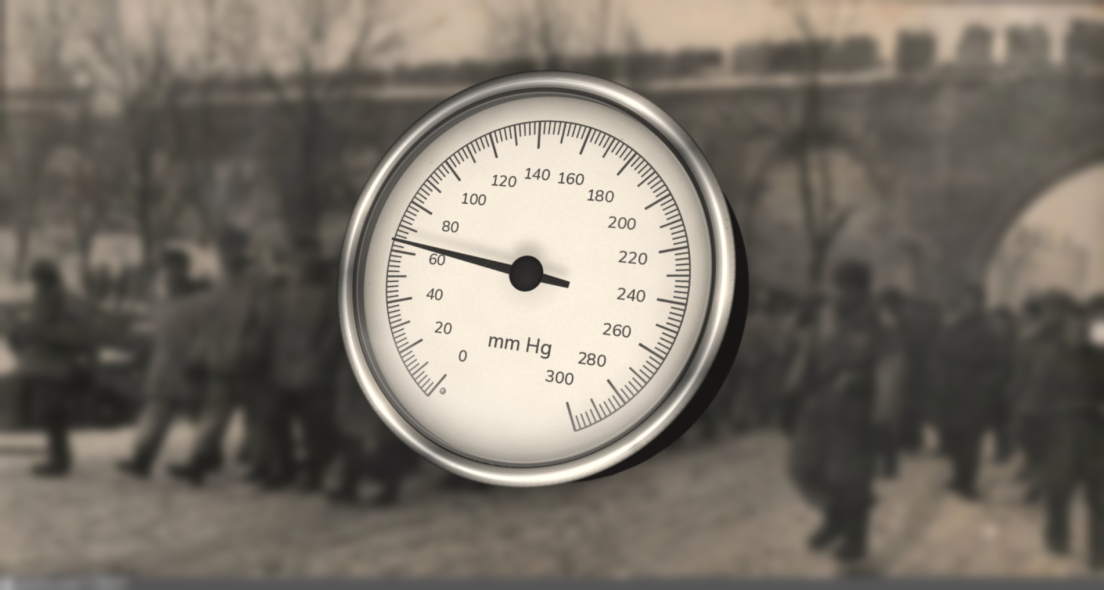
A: 64 mmHg
